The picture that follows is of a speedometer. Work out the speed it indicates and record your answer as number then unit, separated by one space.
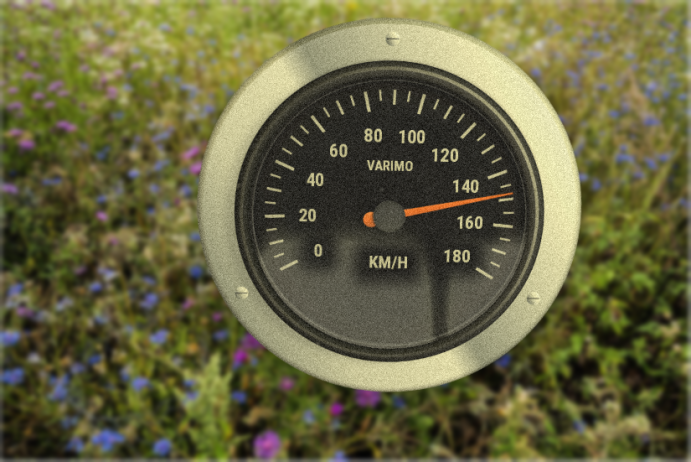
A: 147.5 km/h
